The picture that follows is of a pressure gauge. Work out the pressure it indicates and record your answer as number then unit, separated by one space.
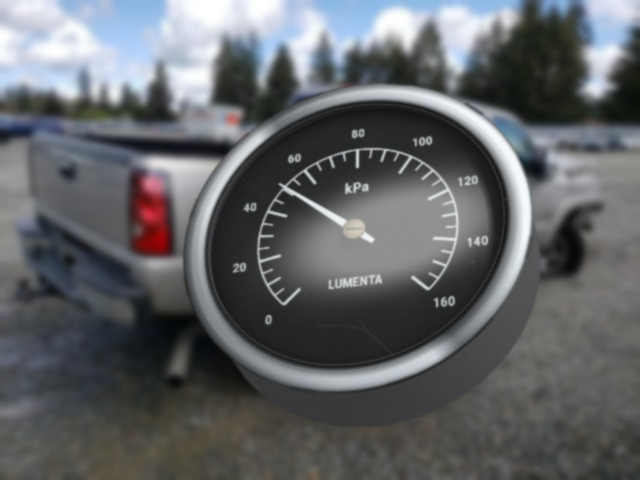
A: 50 kPa
